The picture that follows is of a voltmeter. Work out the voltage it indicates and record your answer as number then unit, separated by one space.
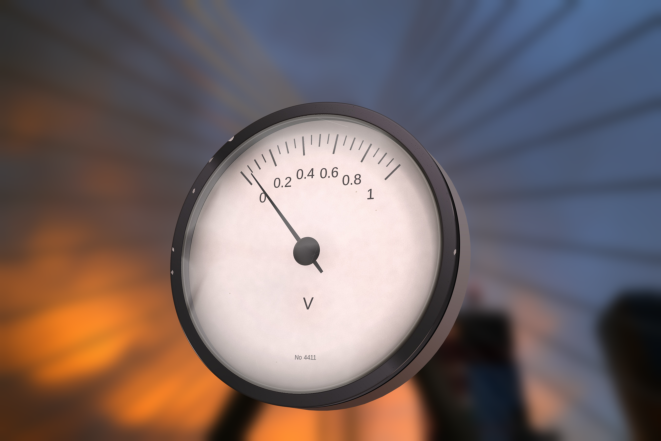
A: 0.05 V
